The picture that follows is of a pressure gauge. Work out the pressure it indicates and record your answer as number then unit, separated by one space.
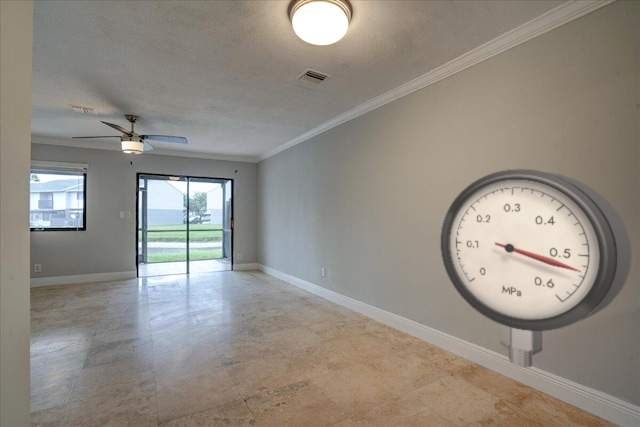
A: 0.53 MPa
